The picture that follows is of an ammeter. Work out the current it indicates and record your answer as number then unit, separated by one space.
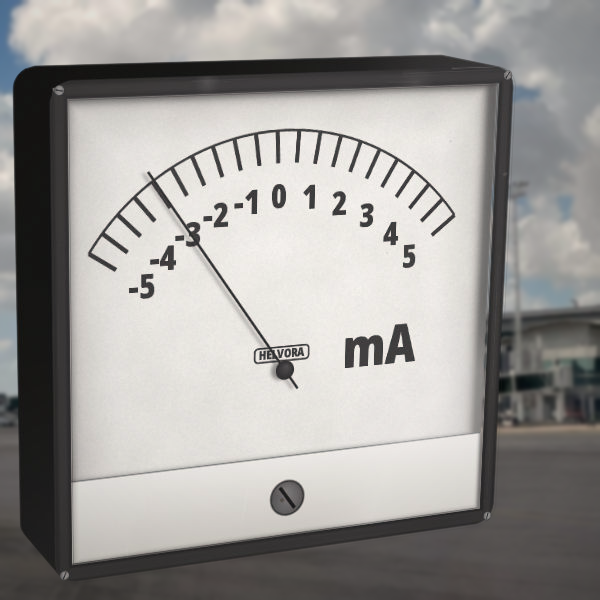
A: -3 mA
